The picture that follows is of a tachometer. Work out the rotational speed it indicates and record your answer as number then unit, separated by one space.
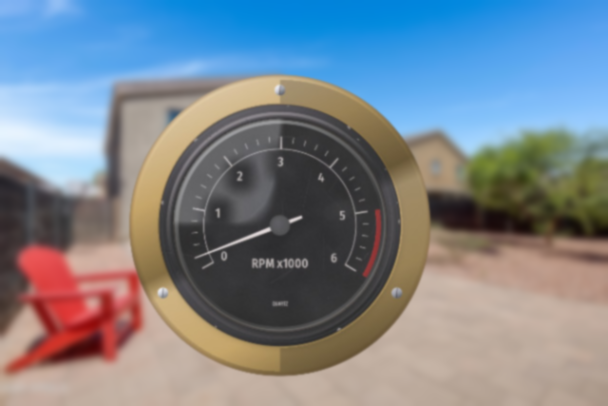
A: 200 rpm
